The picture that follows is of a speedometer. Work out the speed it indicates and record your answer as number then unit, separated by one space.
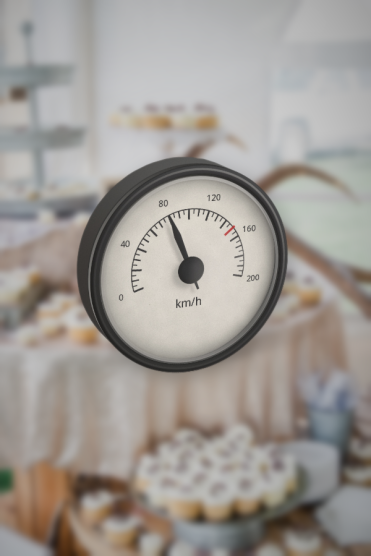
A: 80 km/h
